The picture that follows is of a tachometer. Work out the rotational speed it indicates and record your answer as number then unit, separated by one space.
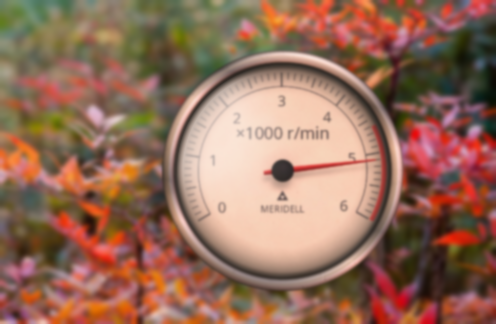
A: 5100 rpm
